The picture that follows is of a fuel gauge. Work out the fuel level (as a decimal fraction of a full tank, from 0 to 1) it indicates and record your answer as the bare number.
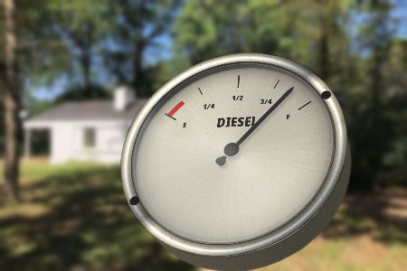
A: 0.875
